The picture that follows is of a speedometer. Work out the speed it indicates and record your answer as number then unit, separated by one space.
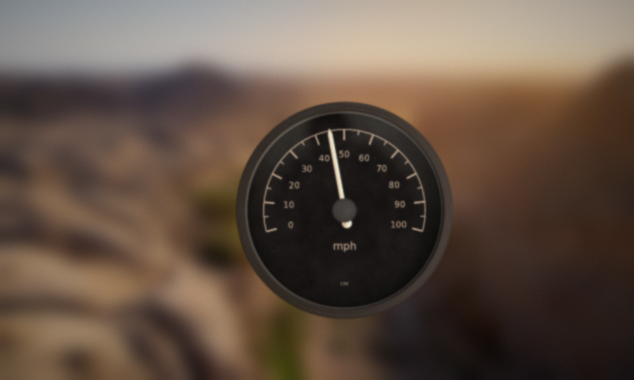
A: 45 mph
